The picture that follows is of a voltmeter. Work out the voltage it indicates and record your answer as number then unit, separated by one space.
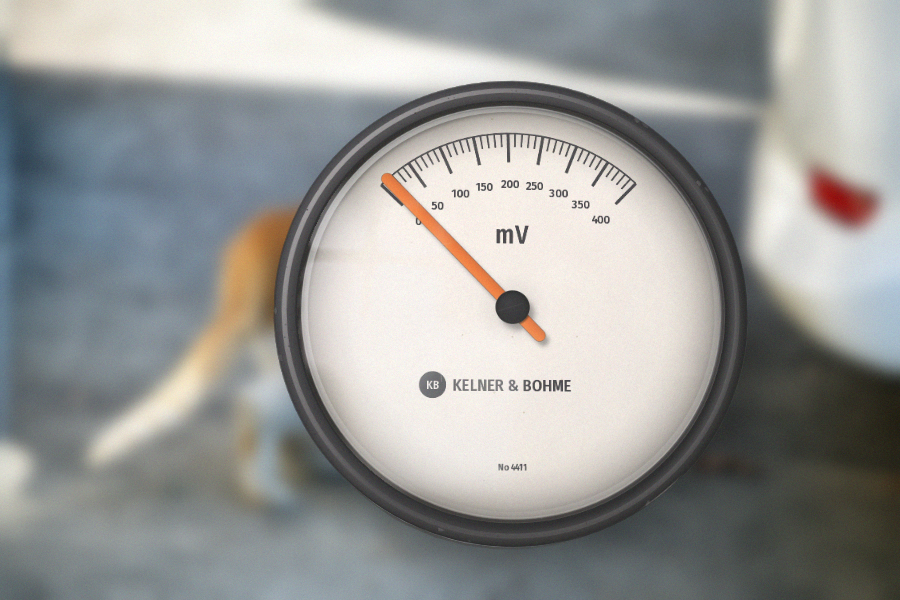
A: 10 mV
